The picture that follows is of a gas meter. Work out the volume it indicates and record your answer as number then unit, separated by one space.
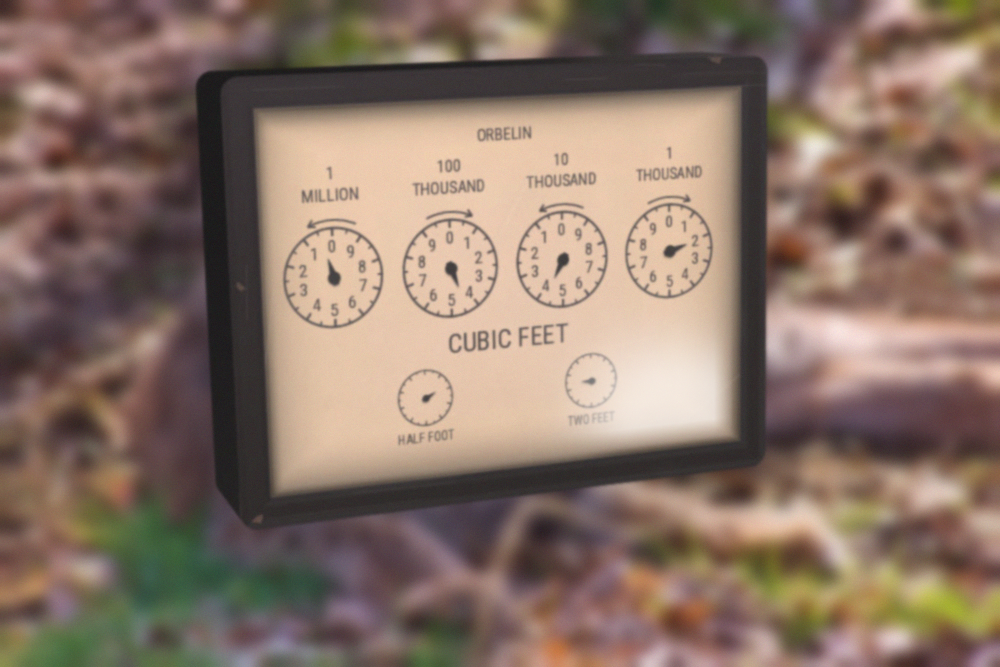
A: 44200 ft³
